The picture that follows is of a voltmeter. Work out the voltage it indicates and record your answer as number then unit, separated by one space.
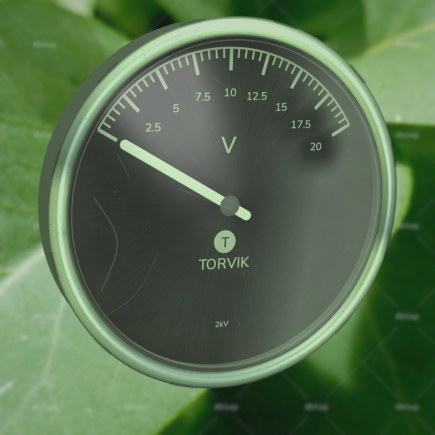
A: 0 V
